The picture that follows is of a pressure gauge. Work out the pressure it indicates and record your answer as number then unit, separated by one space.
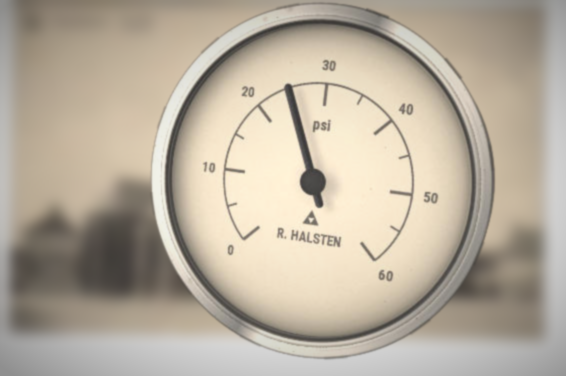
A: 25 psi
